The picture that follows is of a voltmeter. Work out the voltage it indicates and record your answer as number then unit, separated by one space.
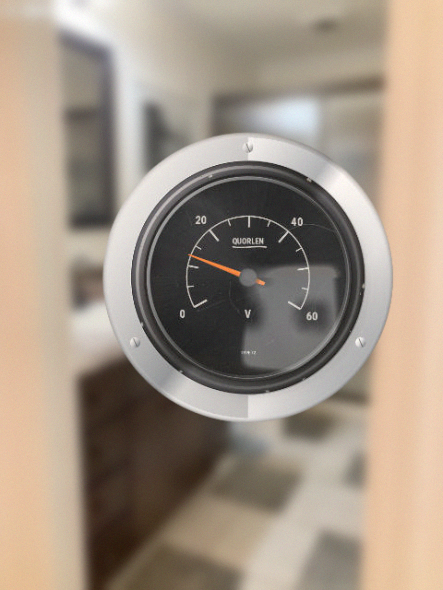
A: 12.5 V
